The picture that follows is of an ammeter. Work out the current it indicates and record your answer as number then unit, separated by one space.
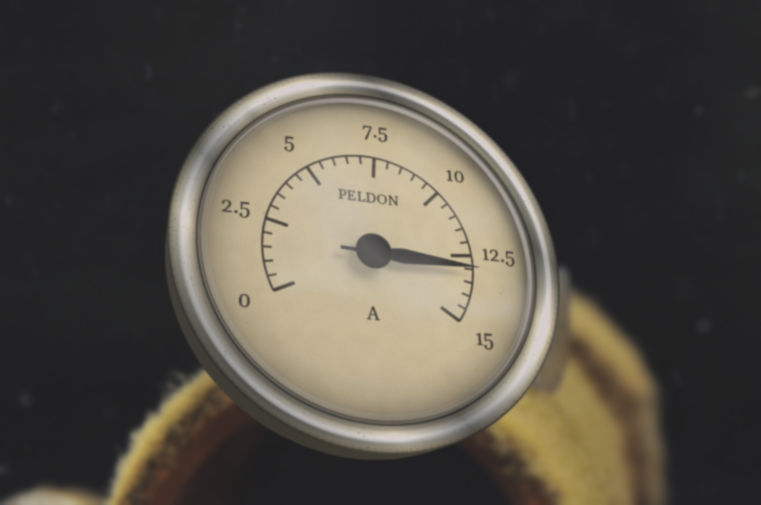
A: 13 A
